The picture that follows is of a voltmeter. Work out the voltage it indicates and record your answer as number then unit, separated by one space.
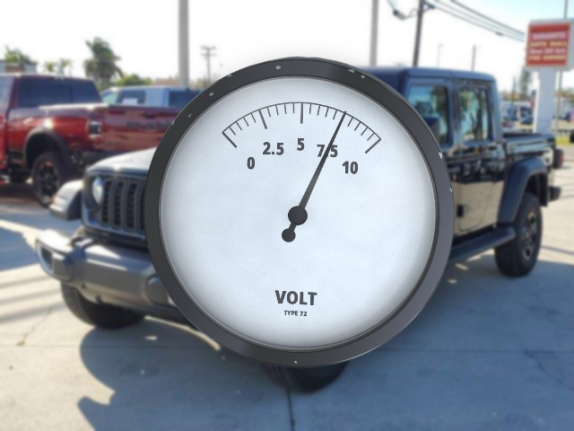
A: 7.5 V
